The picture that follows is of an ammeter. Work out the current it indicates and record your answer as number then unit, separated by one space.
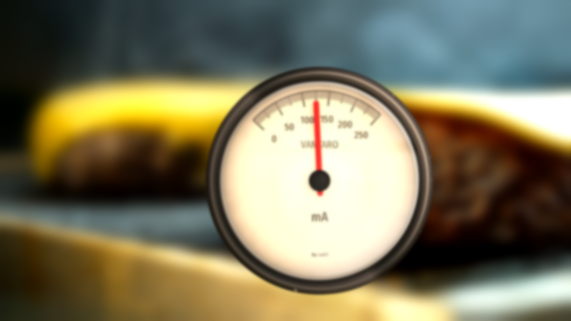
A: 125 mA
